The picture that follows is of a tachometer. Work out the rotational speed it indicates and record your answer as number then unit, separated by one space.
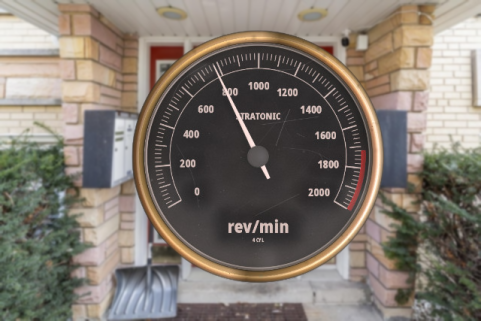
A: 780 rpm
